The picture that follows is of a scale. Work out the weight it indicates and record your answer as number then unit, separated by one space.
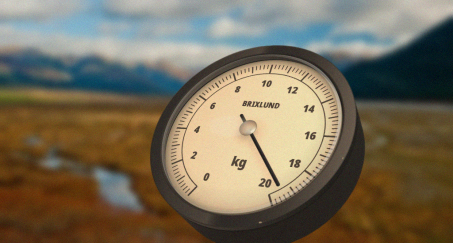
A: 19.4 kg
